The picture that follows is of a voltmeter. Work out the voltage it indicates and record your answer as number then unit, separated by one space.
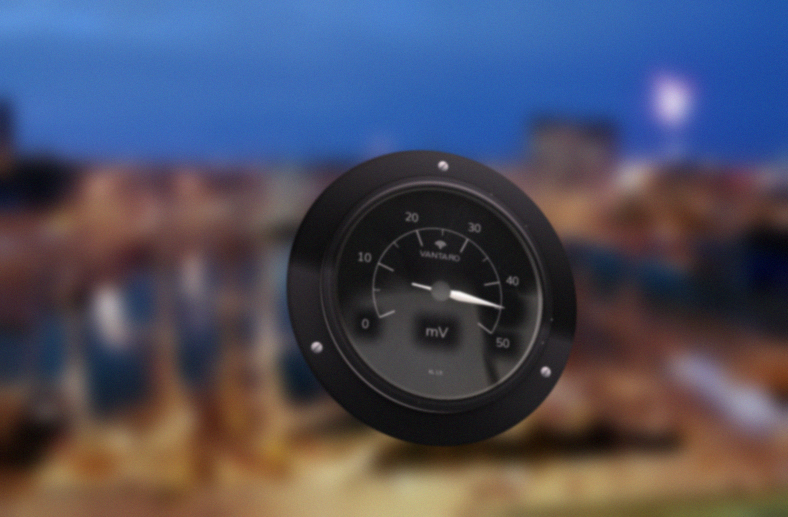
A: 45 mV
